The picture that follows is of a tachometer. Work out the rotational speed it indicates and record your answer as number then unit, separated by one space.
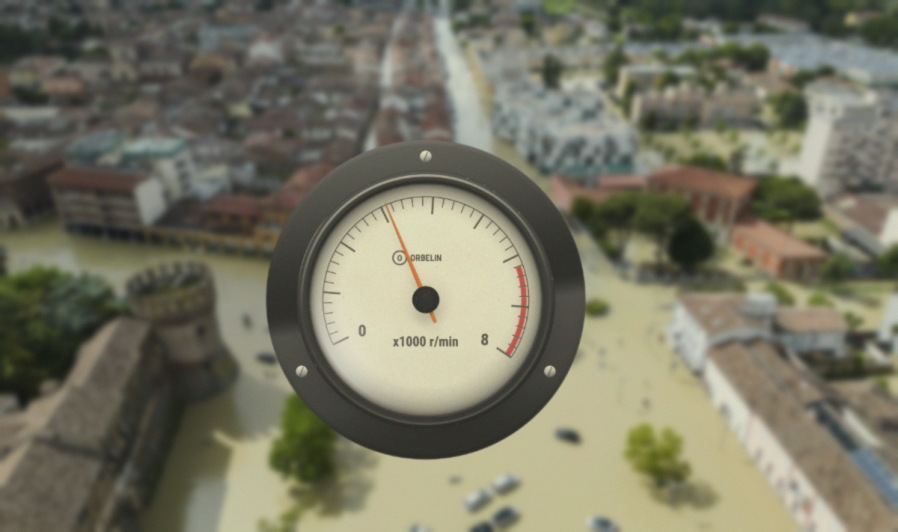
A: 3100 rpm
